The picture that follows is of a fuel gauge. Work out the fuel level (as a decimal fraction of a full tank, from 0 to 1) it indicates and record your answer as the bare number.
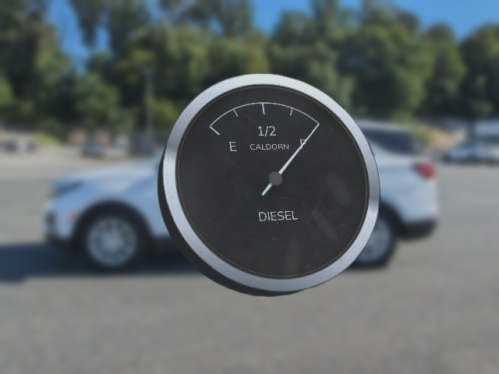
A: 1
